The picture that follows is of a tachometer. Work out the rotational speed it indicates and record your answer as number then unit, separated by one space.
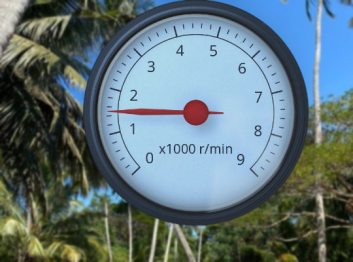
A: 1500 rpm
